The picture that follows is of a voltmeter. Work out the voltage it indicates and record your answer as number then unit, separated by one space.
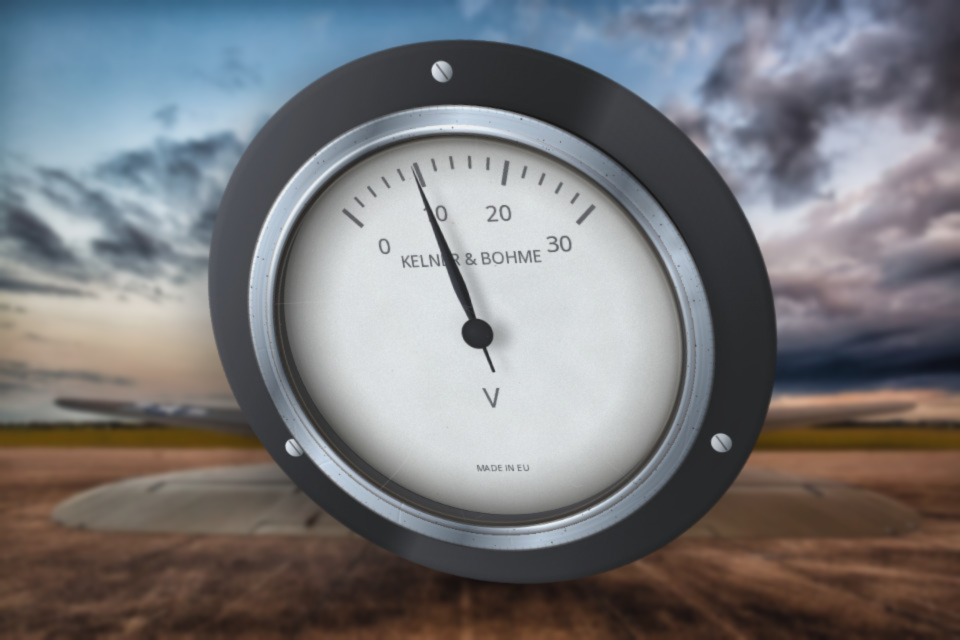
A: 10 V
